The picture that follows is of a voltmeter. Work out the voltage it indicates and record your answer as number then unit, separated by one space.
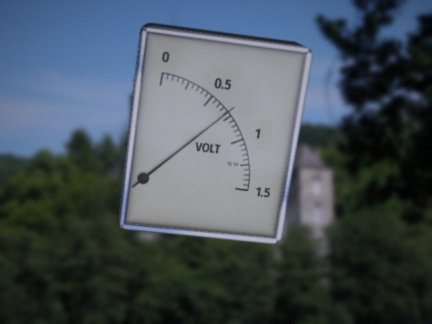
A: 0.7 V
